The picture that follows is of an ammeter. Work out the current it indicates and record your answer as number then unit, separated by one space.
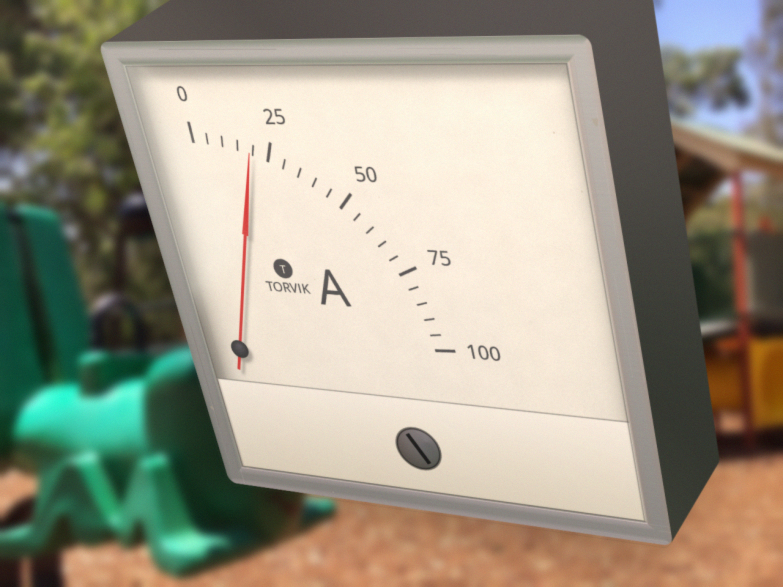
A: 20 A
